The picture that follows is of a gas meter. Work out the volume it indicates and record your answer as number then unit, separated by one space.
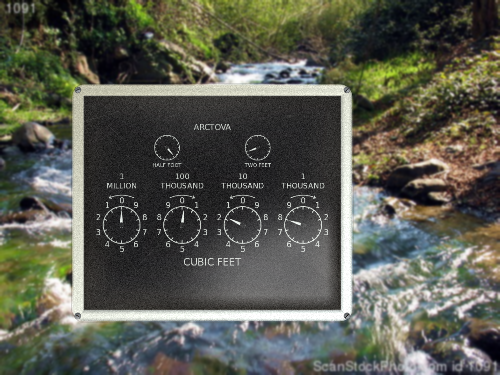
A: 1800 ft³
